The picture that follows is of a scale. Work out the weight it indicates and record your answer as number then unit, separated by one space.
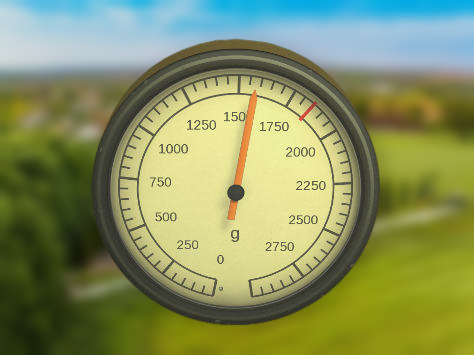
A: 1575 g
